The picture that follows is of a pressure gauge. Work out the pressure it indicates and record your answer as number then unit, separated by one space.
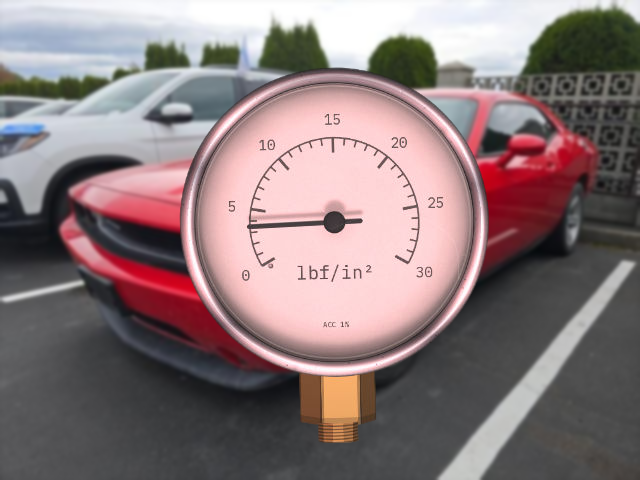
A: 3.5 psi
